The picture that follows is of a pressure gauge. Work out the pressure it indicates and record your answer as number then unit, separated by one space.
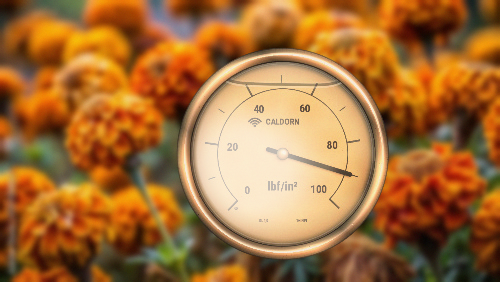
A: 90 psi
